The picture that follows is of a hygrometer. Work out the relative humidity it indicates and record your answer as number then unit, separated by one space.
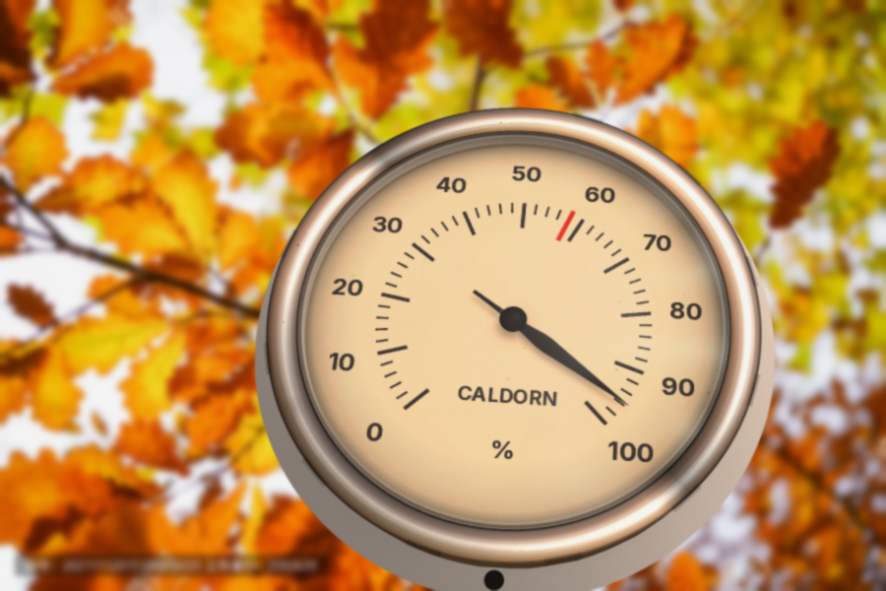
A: 96 %
